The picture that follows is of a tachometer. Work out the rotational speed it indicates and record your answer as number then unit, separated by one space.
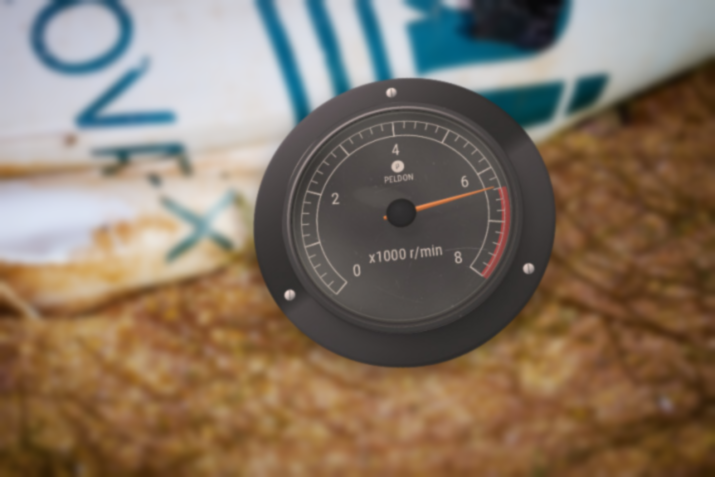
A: 6400 rpm
